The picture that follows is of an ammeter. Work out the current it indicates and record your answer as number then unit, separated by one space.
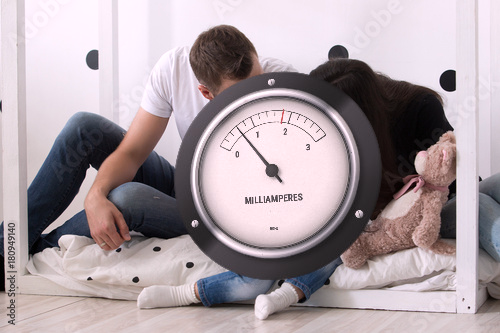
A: 0.6 mA
